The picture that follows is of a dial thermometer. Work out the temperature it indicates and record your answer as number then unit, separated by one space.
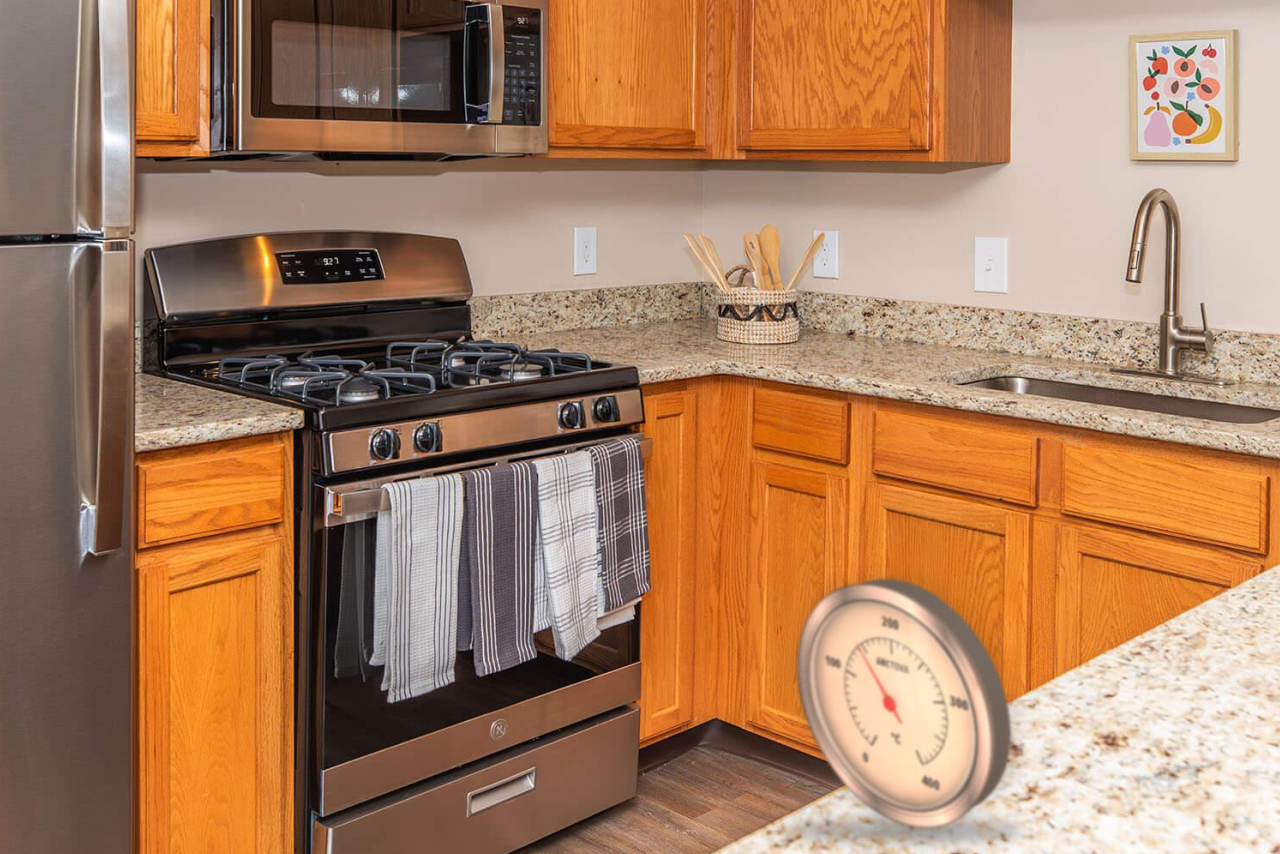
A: 150 °C
